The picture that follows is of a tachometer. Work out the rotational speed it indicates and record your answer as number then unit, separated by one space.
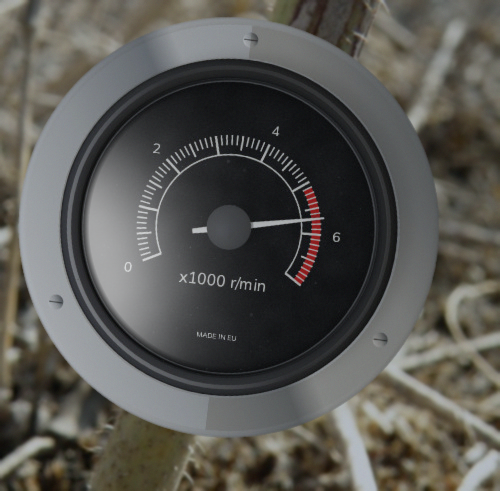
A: 5700 rpm
